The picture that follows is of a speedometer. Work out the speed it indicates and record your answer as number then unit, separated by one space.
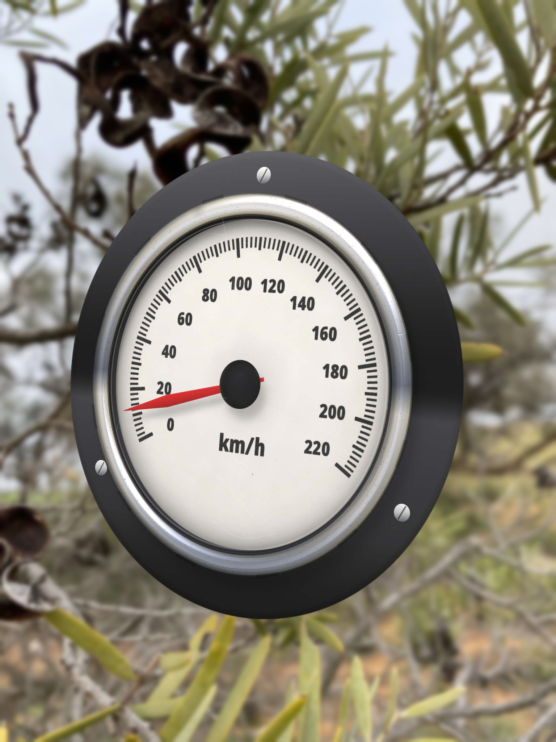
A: 12 km/h
